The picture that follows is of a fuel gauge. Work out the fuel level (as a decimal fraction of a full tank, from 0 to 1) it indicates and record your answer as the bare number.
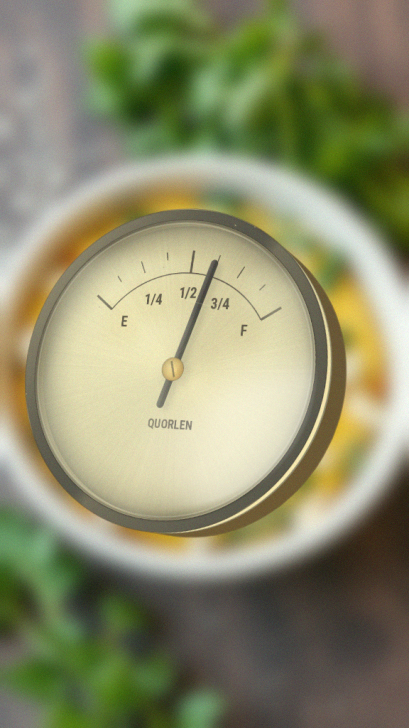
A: 0.625
